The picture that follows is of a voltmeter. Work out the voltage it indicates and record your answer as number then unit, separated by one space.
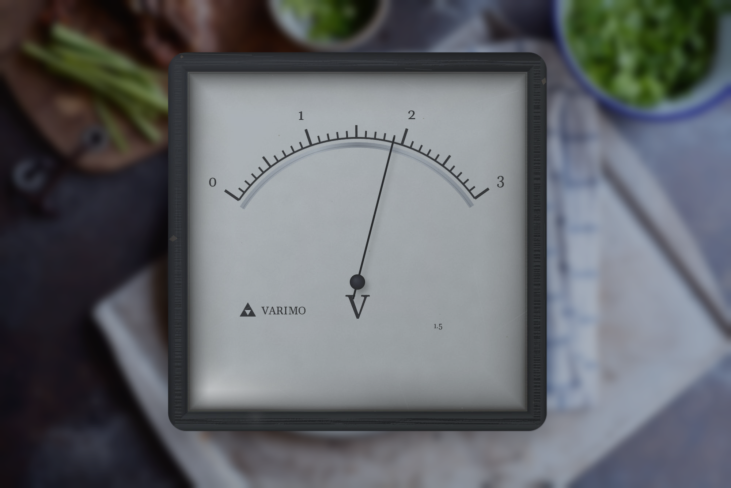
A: 1.9 V
